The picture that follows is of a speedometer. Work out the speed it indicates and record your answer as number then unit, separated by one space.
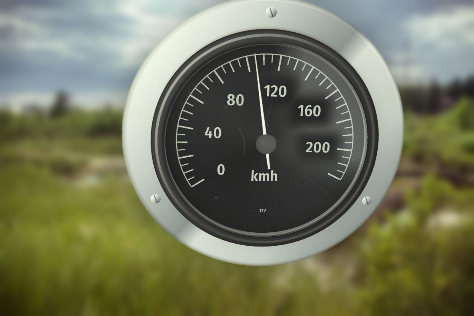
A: 105 km/h
